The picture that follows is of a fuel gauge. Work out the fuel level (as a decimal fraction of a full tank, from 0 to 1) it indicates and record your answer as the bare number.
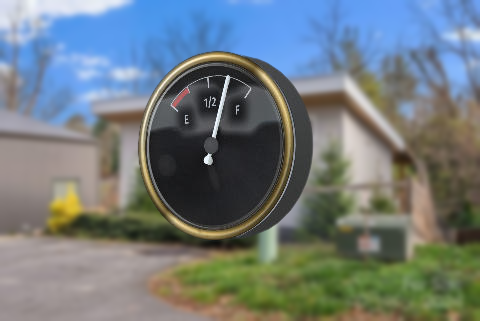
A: 0.75
